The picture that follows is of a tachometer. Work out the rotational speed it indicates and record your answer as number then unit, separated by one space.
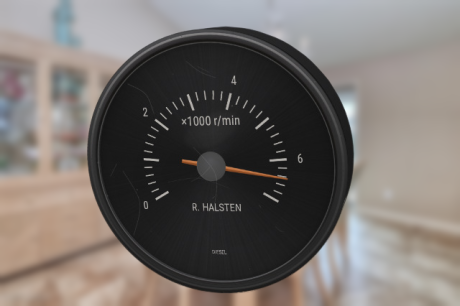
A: 6400 rpm
